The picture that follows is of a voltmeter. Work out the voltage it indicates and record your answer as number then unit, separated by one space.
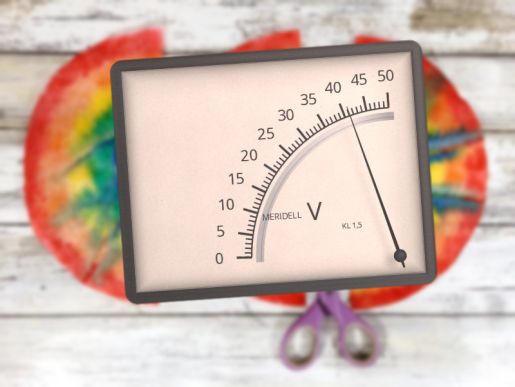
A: 41 V
